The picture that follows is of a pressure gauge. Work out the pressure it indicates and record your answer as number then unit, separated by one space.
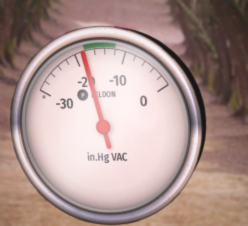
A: -18 inHg
